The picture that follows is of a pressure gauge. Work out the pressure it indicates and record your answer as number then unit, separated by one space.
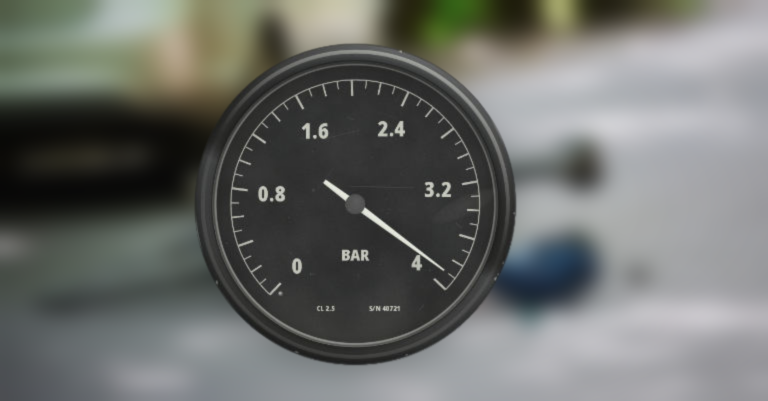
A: 3.9 bar
